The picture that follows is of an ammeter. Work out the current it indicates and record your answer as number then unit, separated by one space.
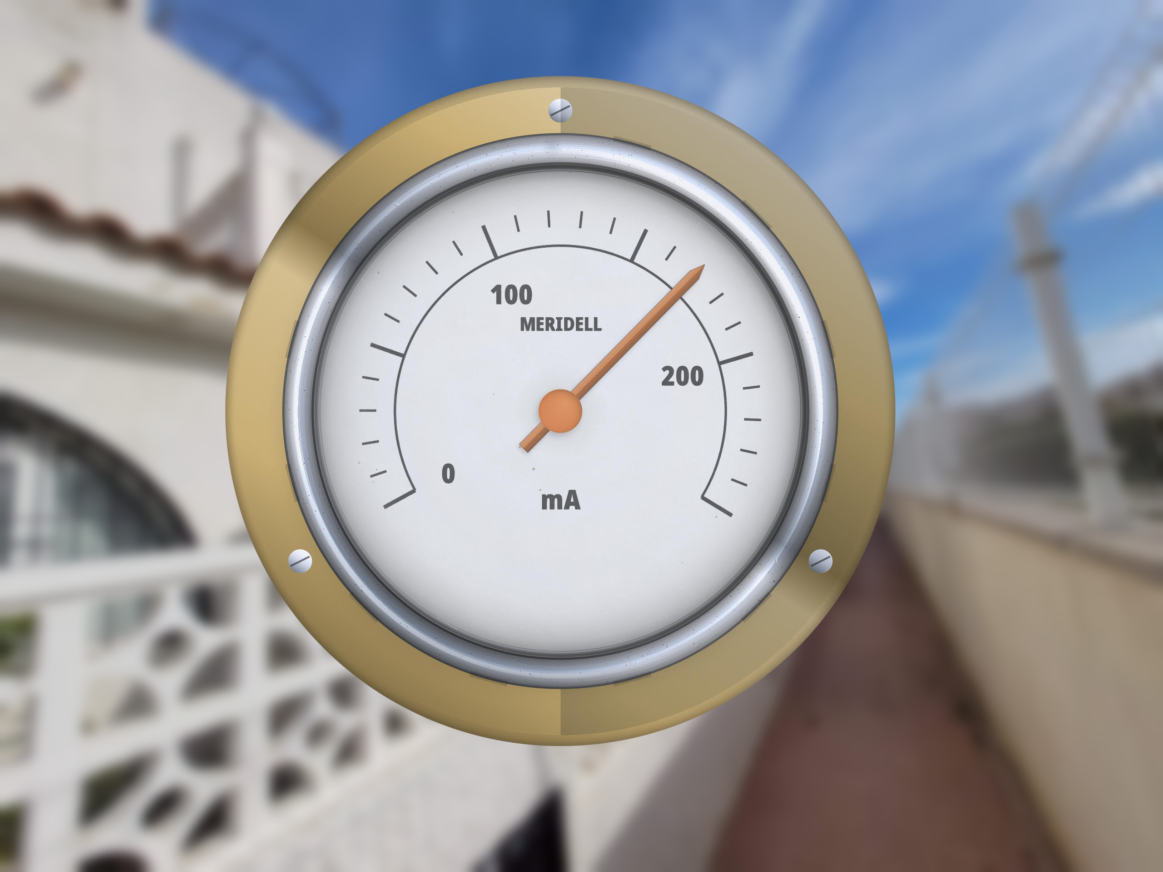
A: 170 mA
